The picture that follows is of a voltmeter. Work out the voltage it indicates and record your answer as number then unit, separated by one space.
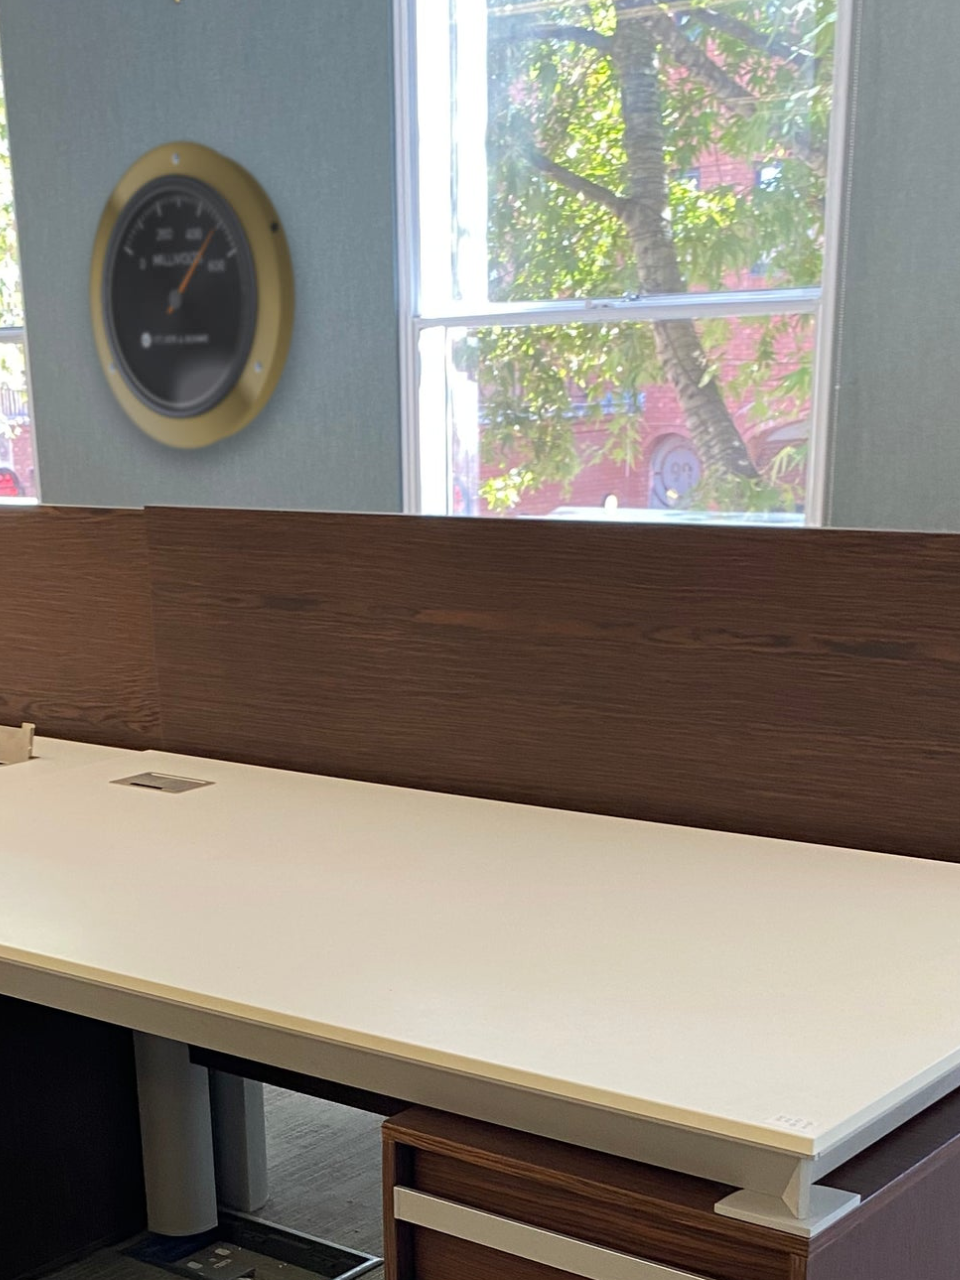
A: 500 mV
